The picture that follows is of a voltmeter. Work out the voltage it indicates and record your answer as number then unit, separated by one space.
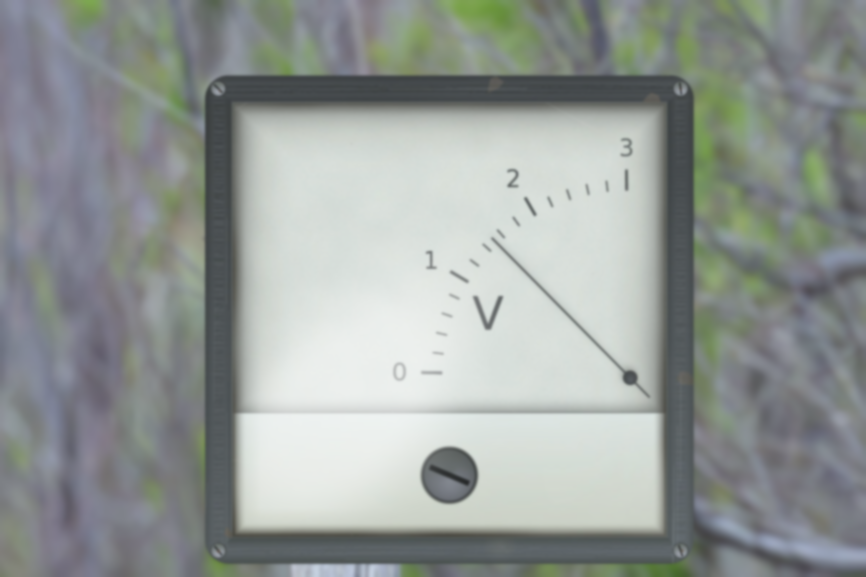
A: 1.5 V
